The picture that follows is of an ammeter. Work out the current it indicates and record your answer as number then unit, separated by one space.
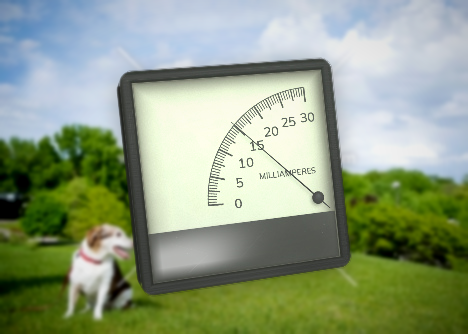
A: 15 mA
